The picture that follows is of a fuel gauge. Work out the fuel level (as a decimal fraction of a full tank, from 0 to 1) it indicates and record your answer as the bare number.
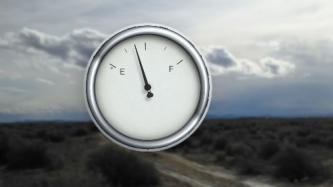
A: 0.375
